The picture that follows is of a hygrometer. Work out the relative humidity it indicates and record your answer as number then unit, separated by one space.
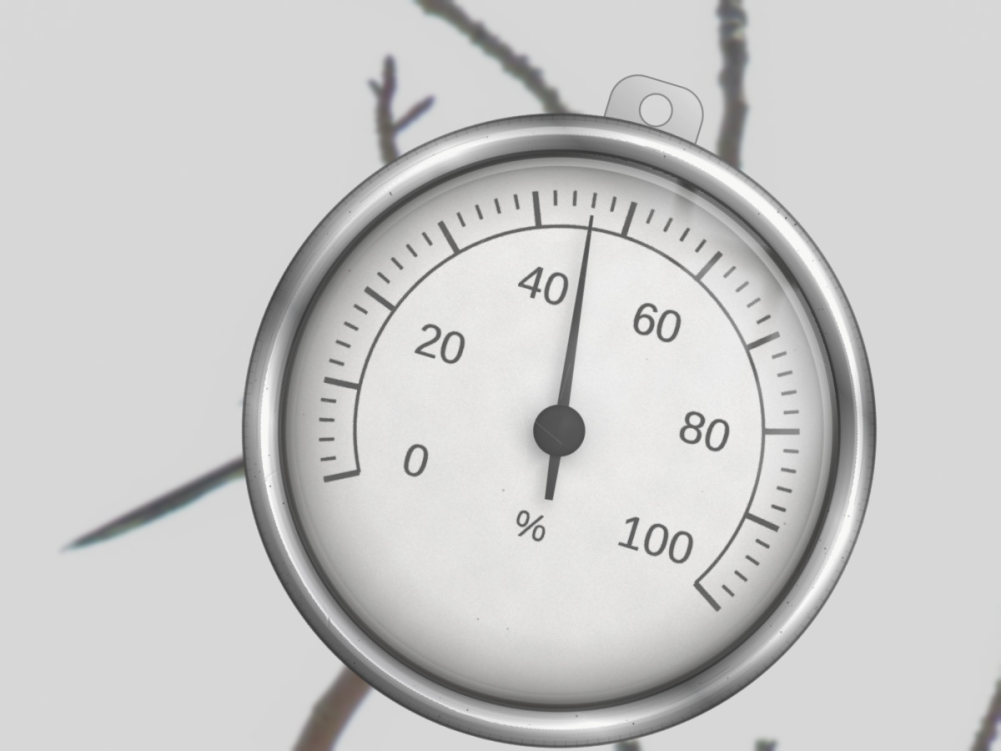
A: 46 %
